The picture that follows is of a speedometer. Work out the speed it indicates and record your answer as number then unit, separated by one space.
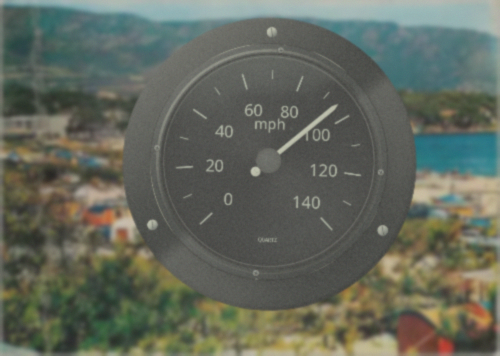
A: 95 mph
